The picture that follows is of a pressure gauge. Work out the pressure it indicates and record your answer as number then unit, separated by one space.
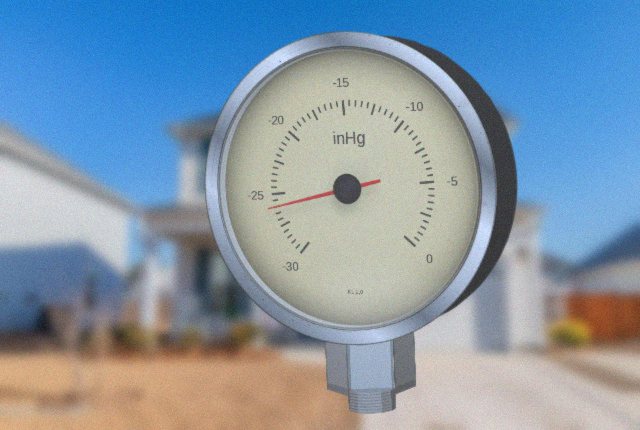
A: -26 inHg
